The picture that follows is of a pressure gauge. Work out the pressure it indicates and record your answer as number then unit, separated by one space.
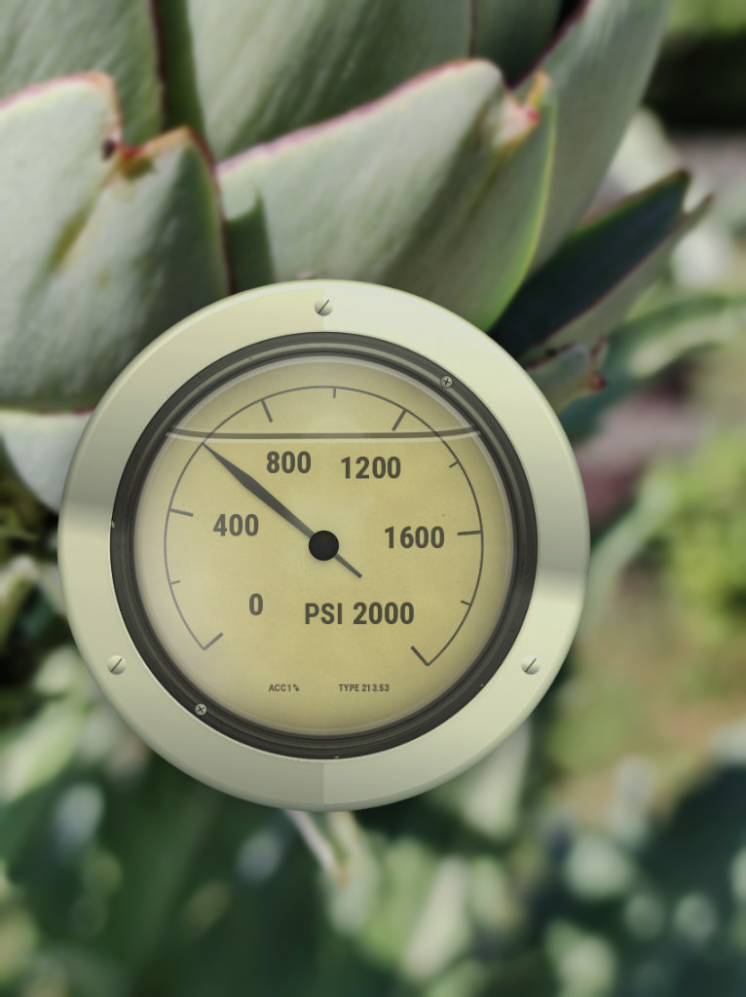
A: 600 psi
